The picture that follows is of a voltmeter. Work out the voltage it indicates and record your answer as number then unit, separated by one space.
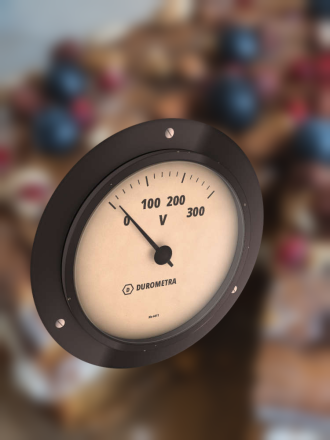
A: 10 V
